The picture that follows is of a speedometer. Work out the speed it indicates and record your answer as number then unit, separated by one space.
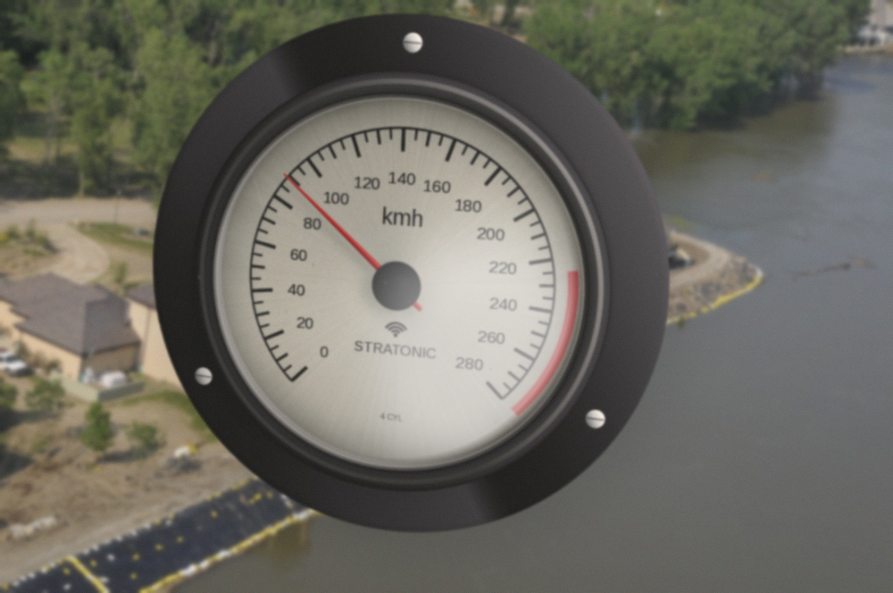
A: 90 km/h
